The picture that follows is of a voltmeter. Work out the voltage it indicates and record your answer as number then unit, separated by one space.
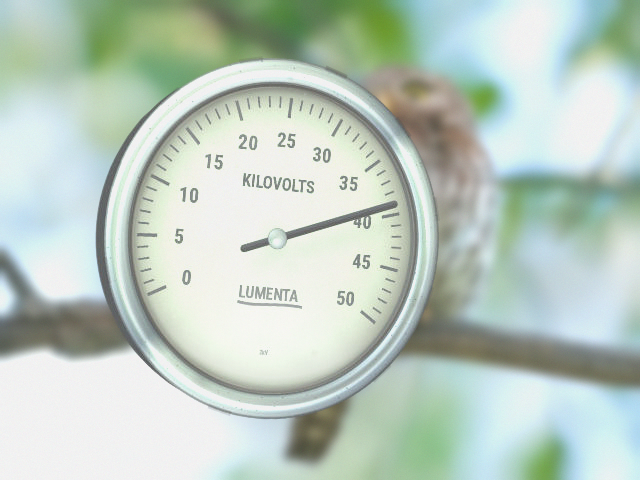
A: 39 kV
